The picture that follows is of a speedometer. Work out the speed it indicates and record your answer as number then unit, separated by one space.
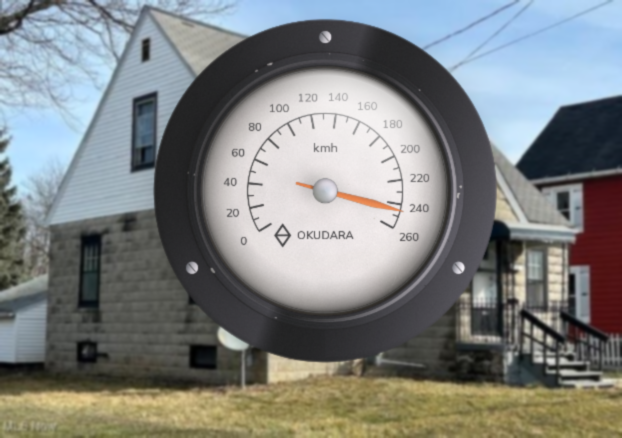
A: 245 km/h
